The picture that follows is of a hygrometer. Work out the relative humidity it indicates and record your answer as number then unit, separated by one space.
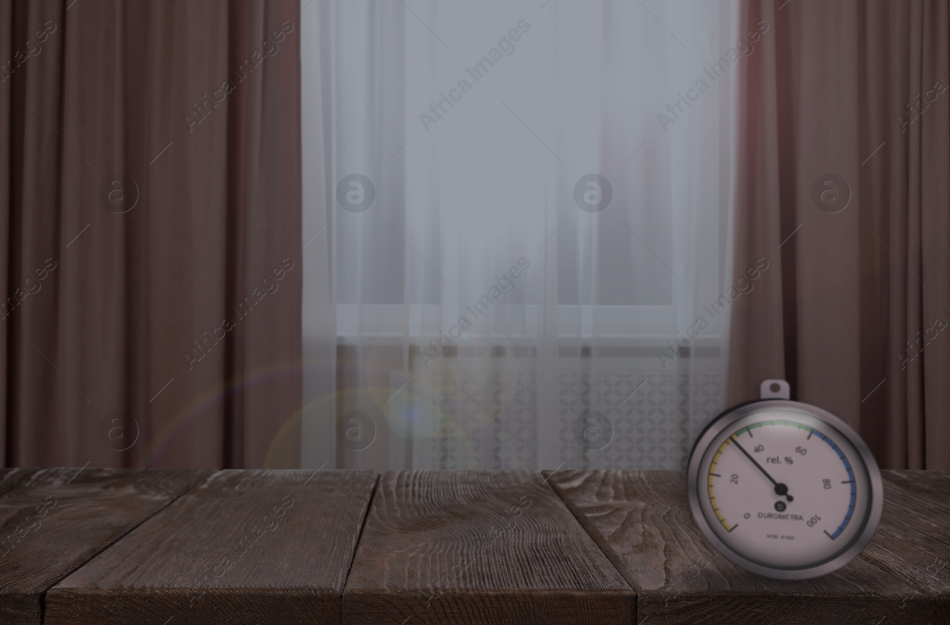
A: 34 %
